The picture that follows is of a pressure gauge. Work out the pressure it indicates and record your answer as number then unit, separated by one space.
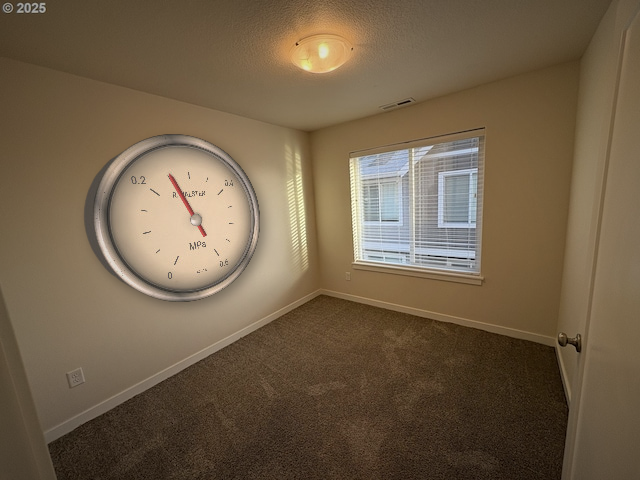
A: 0.25 MPa
